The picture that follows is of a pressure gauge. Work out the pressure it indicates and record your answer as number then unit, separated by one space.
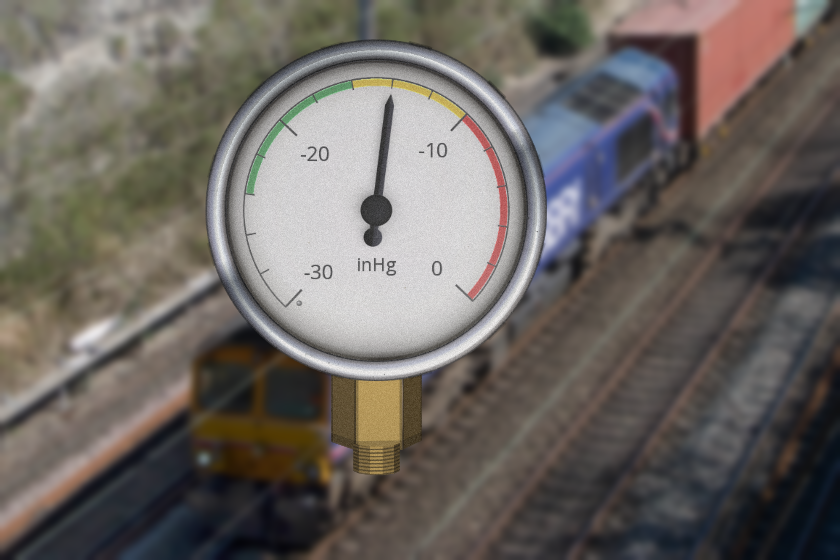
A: -14 inHg
